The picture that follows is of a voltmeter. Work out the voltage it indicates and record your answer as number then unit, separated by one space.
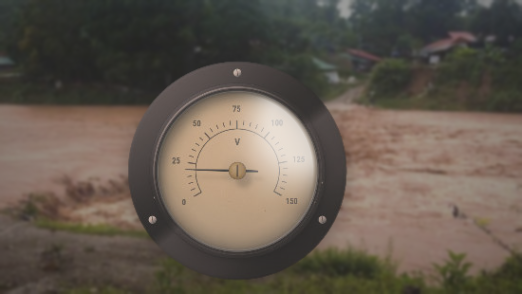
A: 20 V
